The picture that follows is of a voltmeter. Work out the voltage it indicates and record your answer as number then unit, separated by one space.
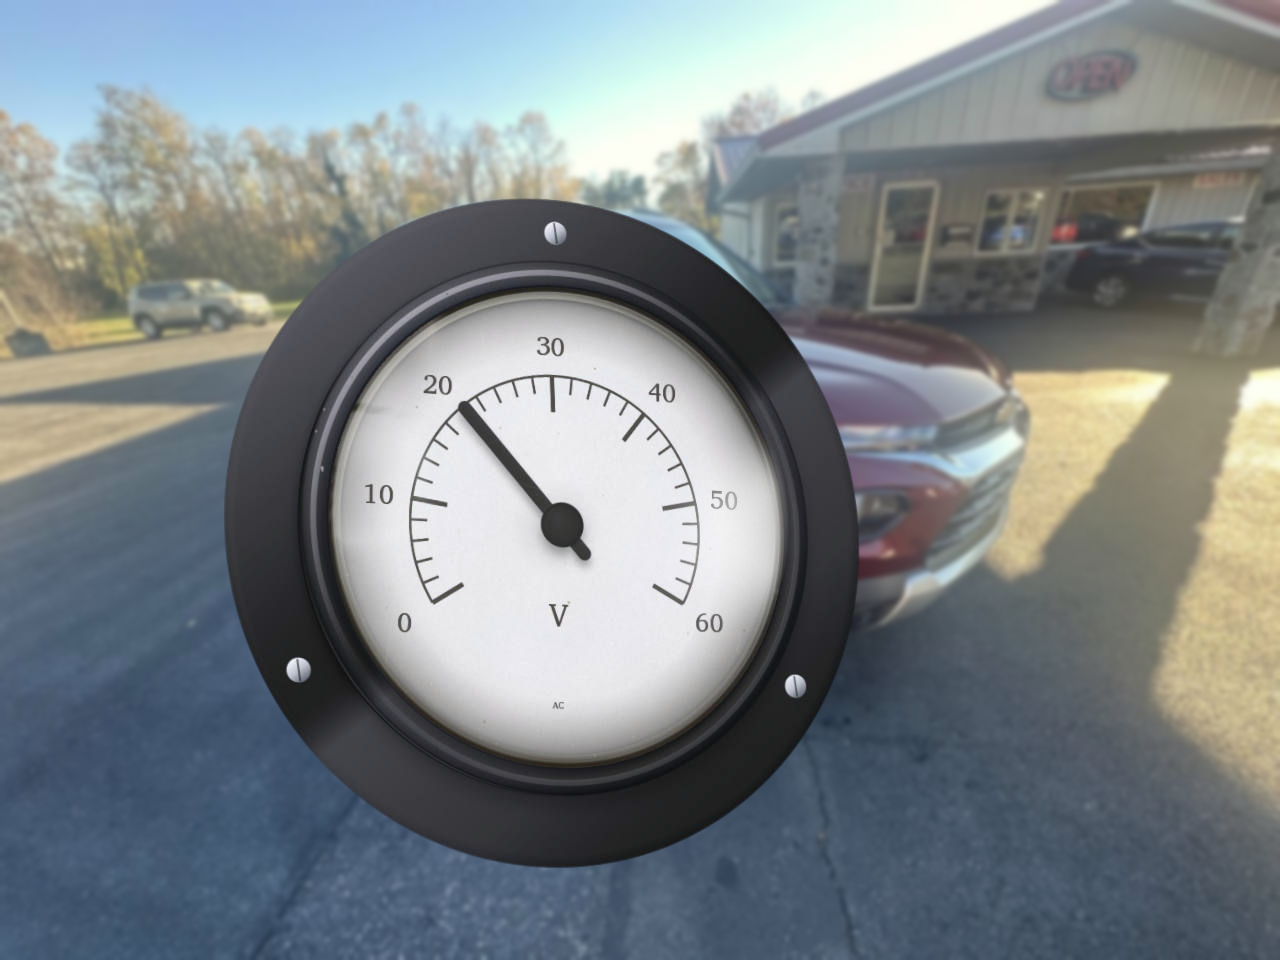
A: 20 V
